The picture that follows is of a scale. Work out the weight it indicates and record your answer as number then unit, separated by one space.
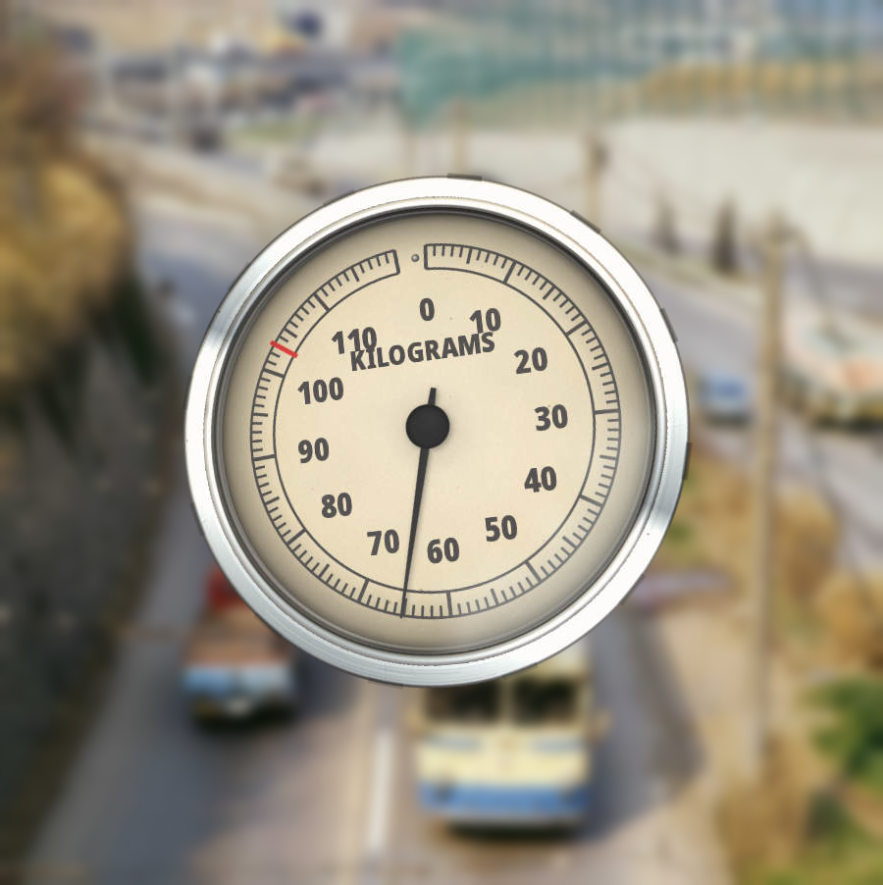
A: 65 kg
